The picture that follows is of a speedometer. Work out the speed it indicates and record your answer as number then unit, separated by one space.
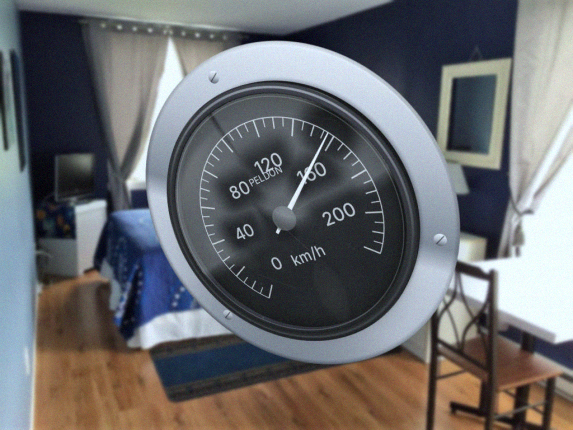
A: 157.5 km/h
